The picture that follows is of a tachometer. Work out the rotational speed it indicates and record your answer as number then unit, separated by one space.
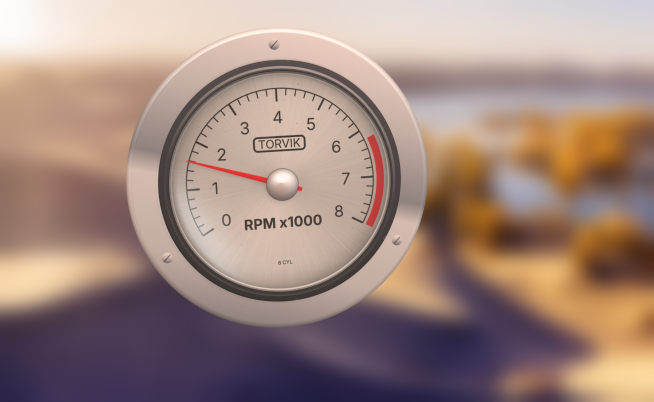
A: 1600 rpm
